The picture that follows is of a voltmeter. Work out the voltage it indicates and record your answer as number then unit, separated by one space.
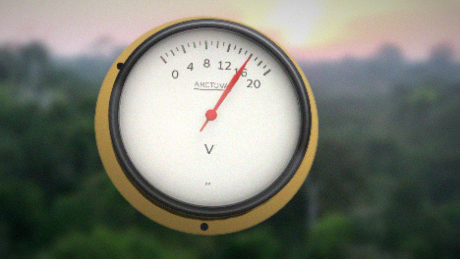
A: 16 V
